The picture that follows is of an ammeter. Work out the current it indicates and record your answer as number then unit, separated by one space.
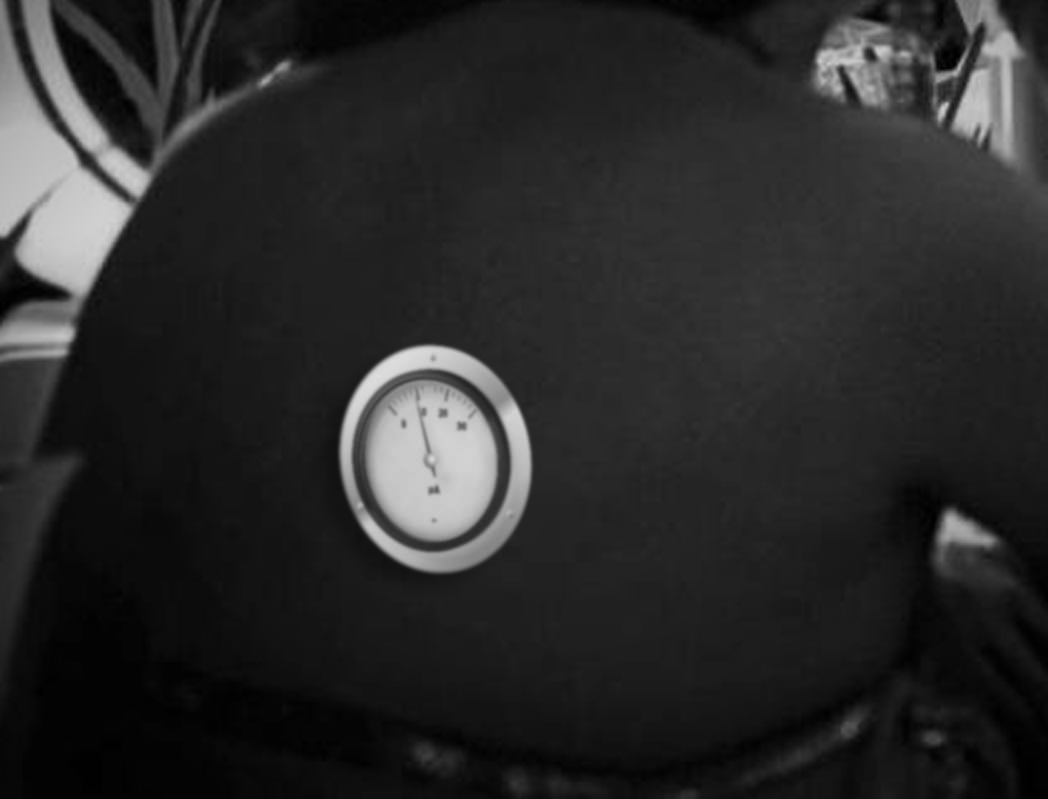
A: 10 µA
